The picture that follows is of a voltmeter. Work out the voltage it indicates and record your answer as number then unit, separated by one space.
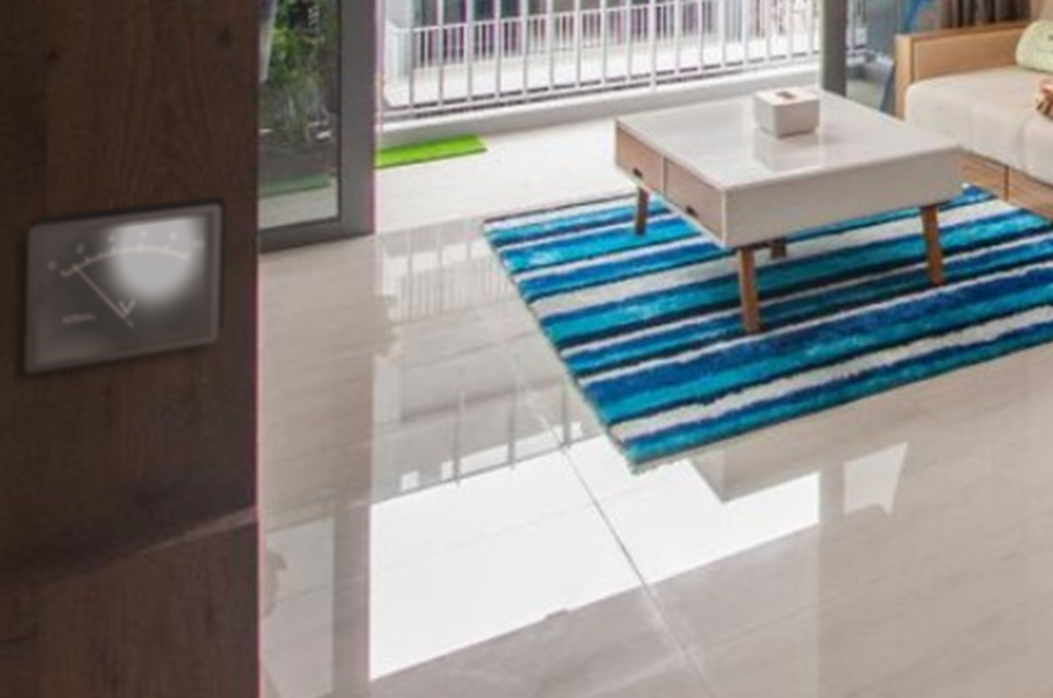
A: 1 V
